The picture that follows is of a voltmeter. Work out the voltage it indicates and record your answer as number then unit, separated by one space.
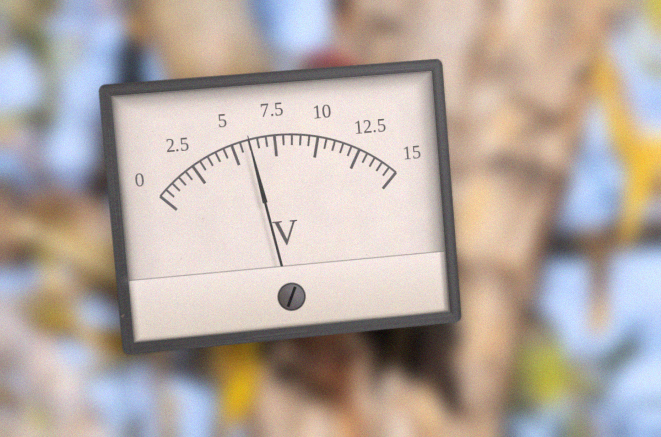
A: 6 V
